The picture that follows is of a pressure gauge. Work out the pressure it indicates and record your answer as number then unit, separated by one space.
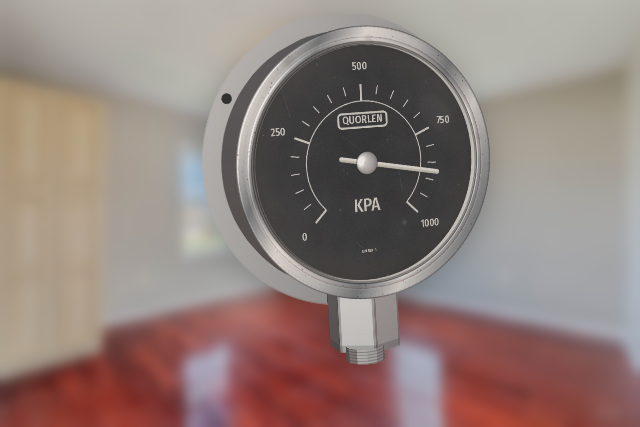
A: 875 kPa
